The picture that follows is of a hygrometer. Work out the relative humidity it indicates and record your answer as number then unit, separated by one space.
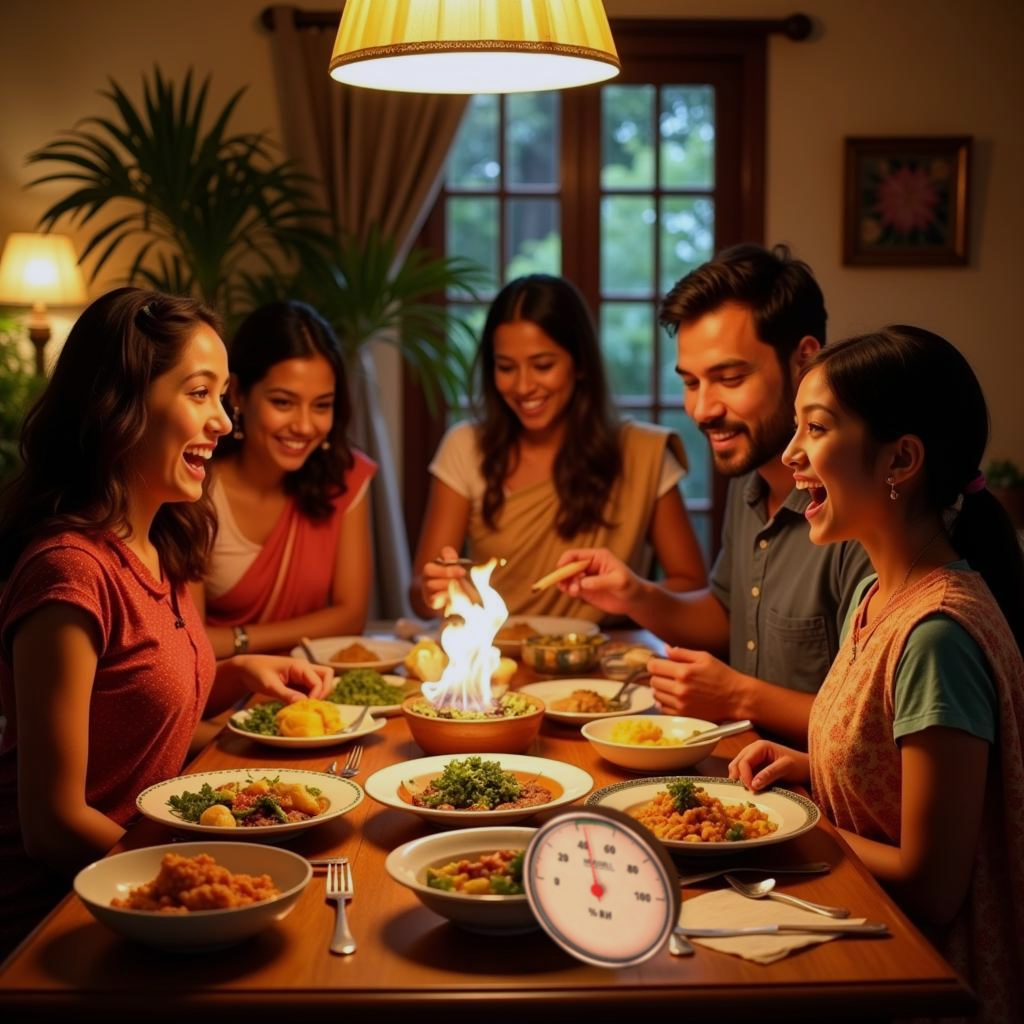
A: 45 %
